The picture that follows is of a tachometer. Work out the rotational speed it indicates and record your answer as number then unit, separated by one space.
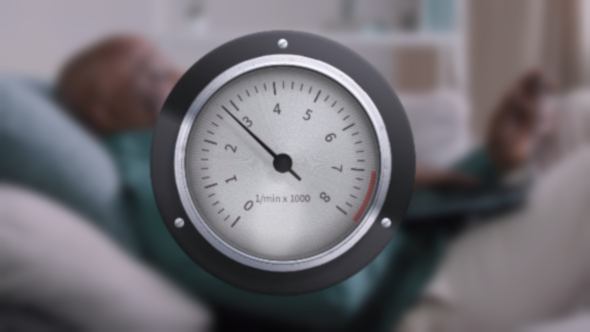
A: 2800 rpm
